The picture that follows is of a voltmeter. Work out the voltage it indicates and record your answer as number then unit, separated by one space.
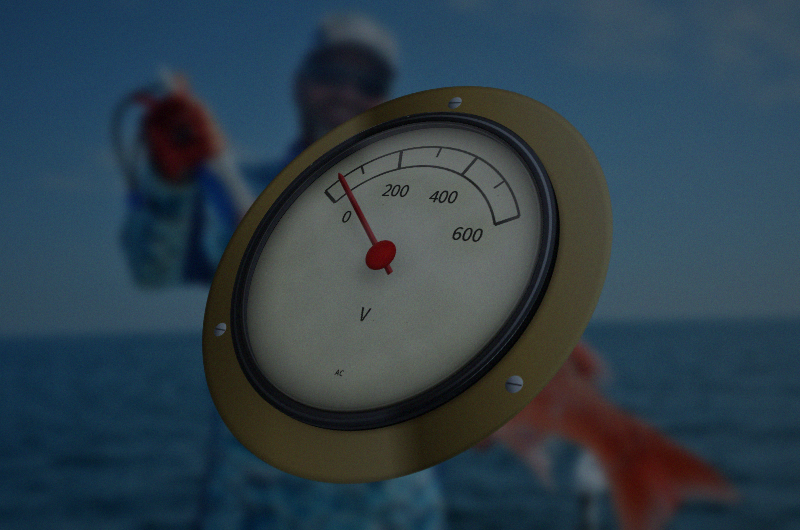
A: 50 V
